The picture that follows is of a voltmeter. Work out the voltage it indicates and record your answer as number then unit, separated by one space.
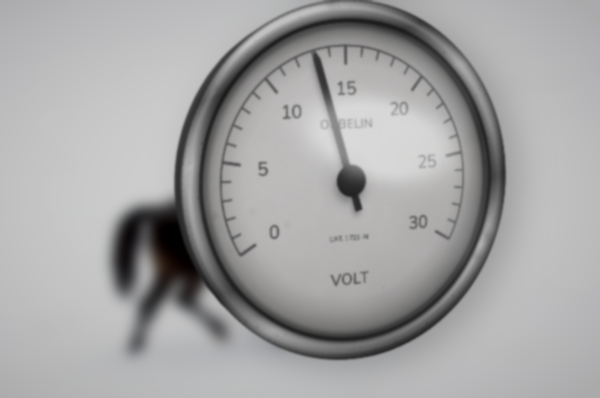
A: 13 V
